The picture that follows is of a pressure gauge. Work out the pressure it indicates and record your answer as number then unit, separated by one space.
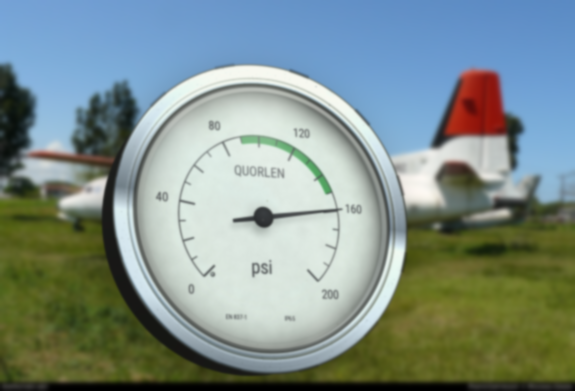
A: 160 psi
